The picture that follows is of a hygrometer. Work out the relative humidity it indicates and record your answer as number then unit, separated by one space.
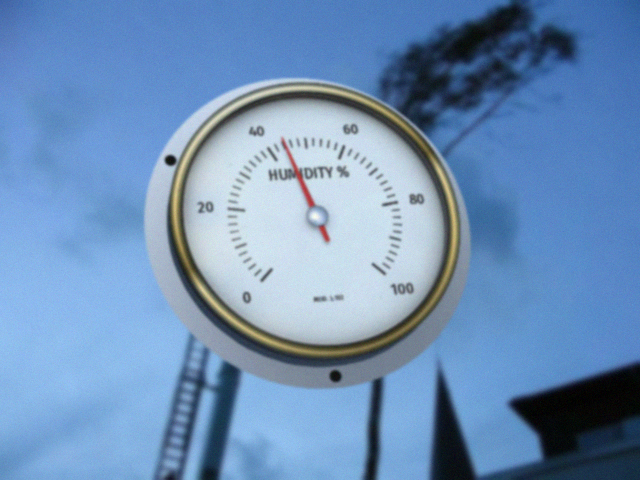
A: 44 %
